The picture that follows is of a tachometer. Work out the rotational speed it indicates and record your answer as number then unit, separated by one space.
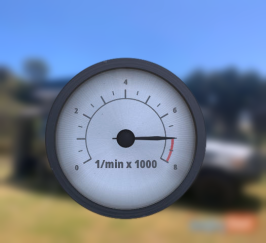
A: 7000 rpm
